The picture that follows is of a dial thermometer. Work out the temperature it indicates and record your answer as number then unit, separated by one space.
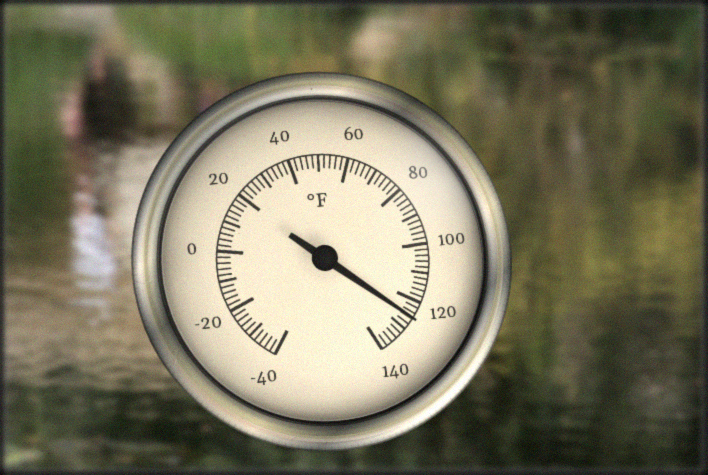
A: 126 °F
